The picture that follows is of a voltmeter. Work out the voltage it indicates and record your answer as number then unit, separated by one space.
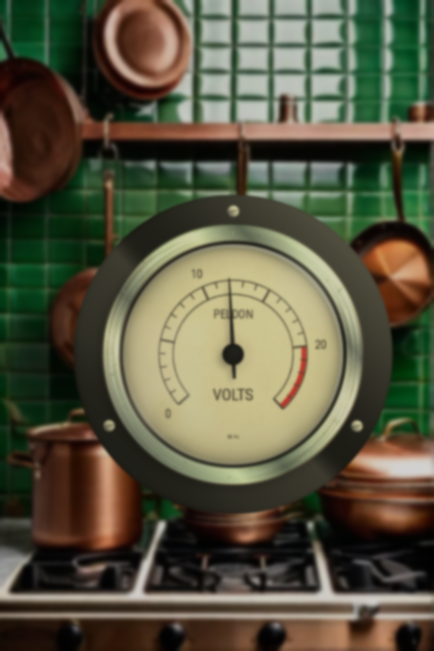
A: 12 V
